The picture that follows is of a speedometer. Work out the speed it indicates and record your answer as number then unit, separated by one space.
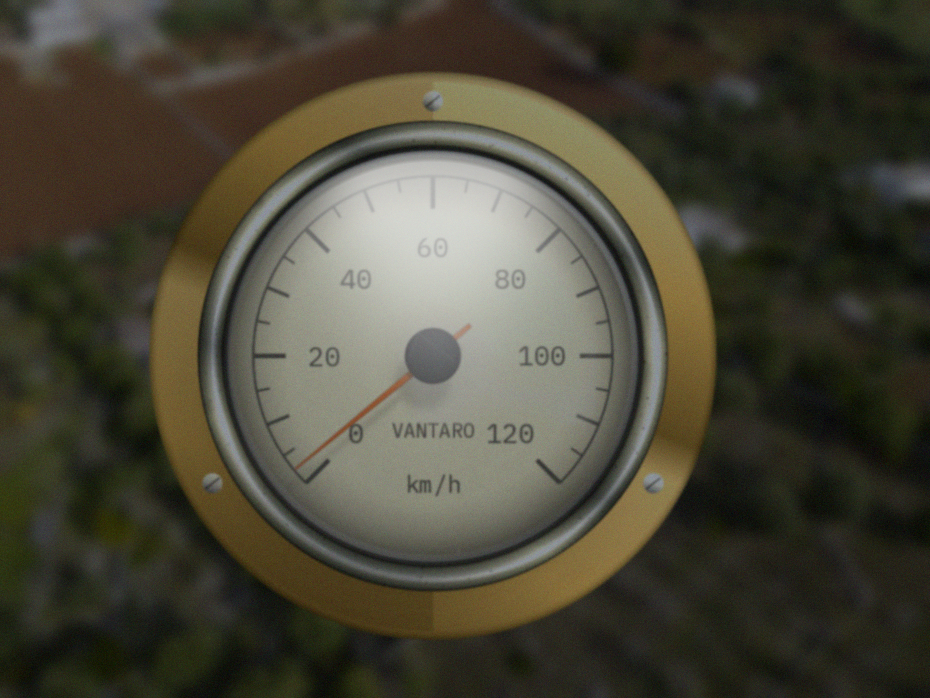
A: 2.5 km/h
